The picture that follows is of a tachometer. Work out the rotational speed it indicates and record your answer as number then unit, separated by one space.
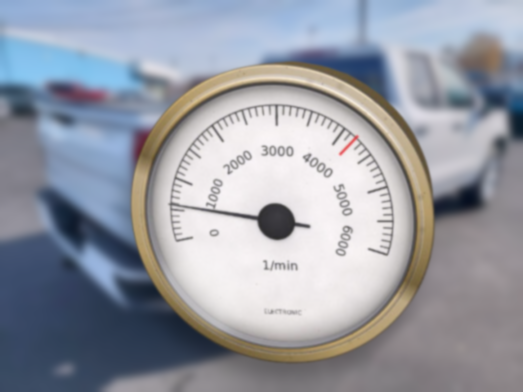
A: 600 rpm
